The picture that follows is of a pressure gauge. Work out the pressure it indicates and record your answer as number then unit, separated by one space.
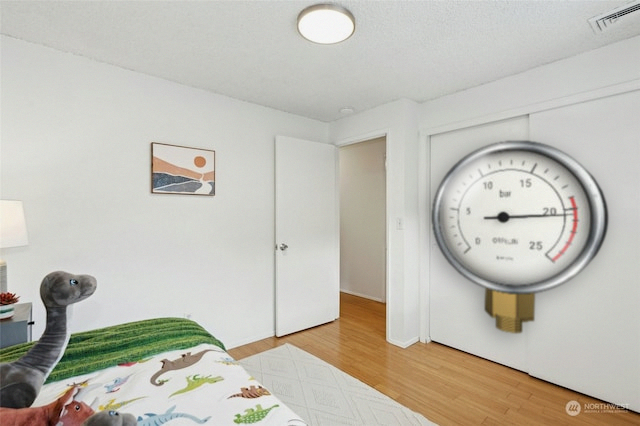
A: 20.5 bar
